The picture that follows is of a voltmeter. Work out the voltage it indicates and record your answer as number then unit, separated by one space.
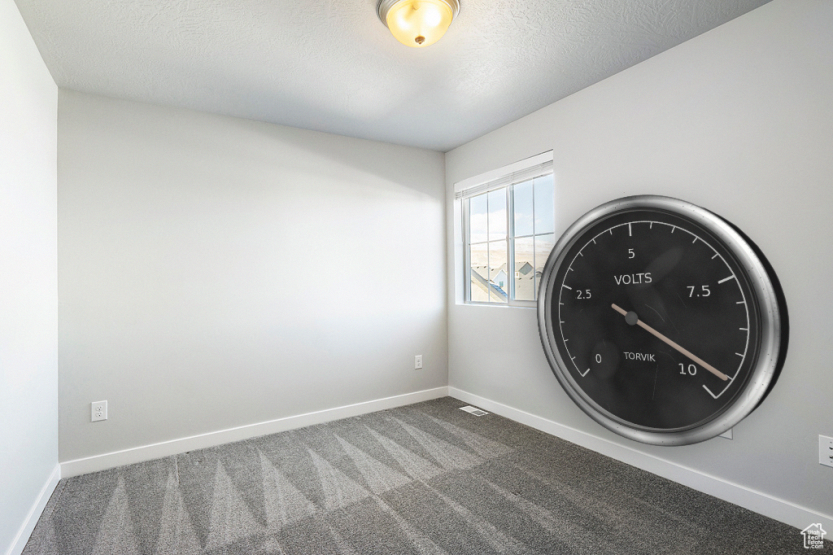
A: 9.5 V
